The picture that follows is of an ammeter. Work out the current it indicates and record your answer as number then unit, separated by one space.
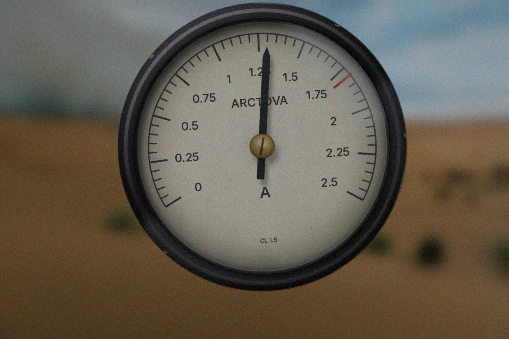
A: 1.3 A
